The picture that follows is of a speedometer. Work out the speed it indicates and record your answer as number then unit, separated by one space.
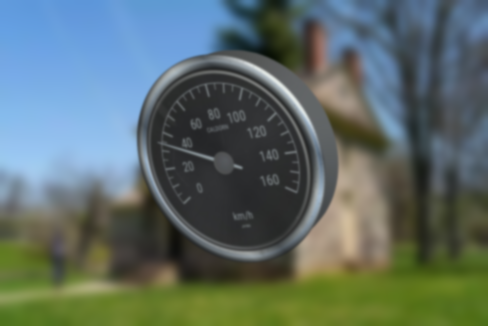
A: 35 km/h
